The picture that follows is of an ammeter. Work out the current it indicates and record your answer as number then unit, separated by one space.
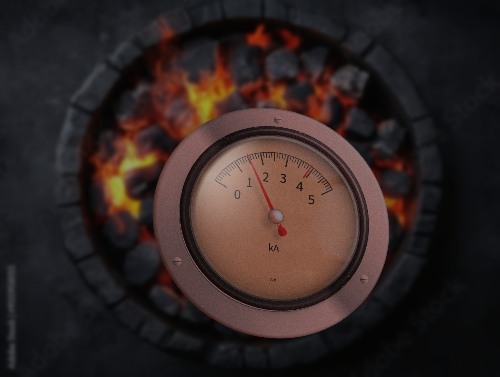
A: 1.5 kA
